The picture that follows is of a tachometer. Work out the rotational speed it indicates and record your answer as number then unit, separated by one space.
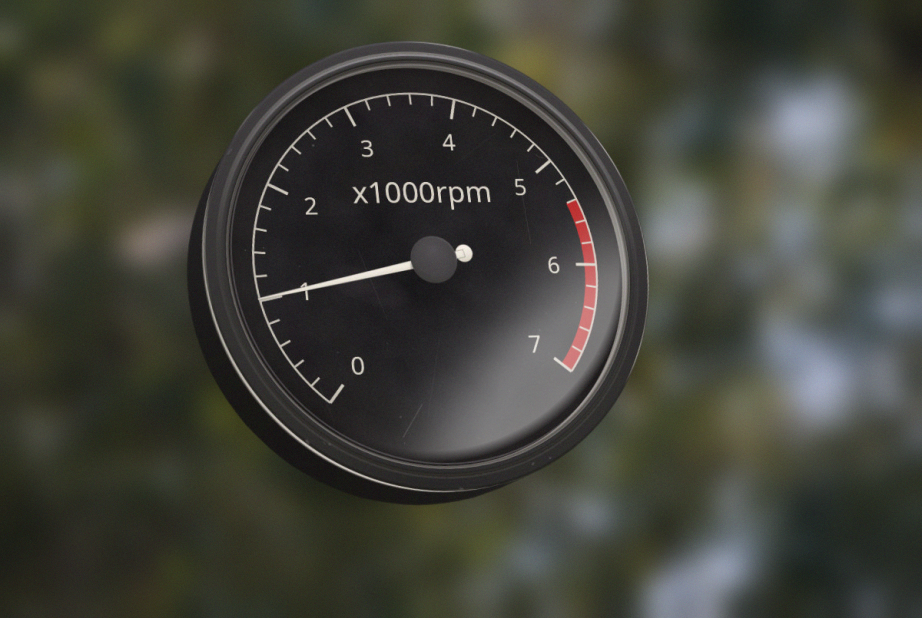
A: 1000 rpm
